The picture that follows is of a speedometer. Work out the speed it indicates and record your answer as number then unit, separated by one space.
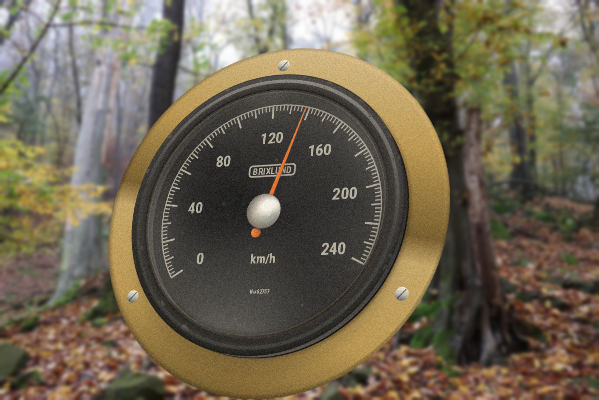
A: 140 km/h
